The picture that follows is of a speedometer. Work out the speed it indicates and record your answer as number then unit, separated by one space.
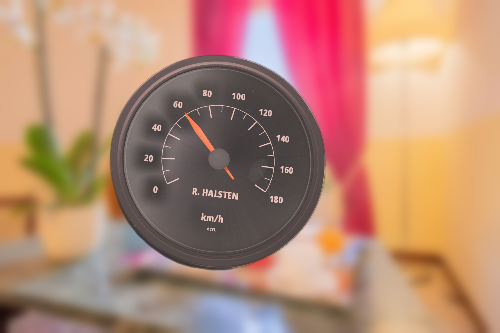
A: 60 km/h
